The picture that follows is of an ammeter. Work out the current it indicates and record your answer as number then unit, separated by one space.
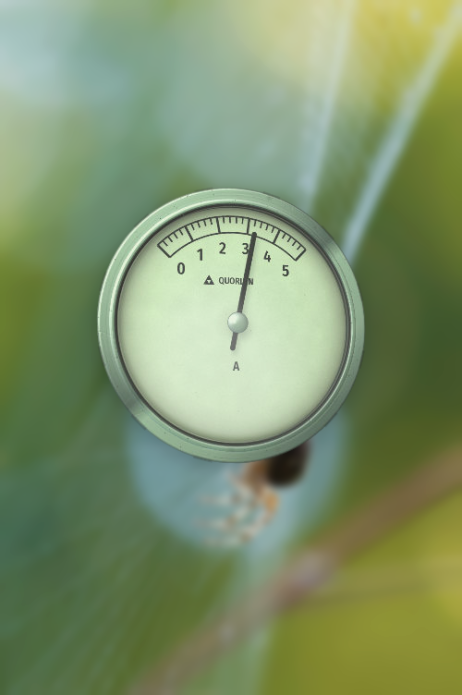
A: 3.2 A
